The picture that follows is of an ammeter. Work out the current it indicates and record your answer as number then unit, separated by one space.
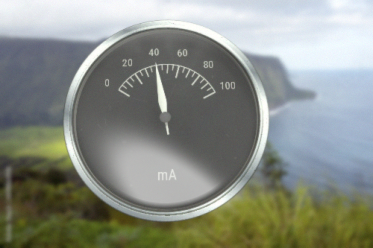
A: 40 mA
